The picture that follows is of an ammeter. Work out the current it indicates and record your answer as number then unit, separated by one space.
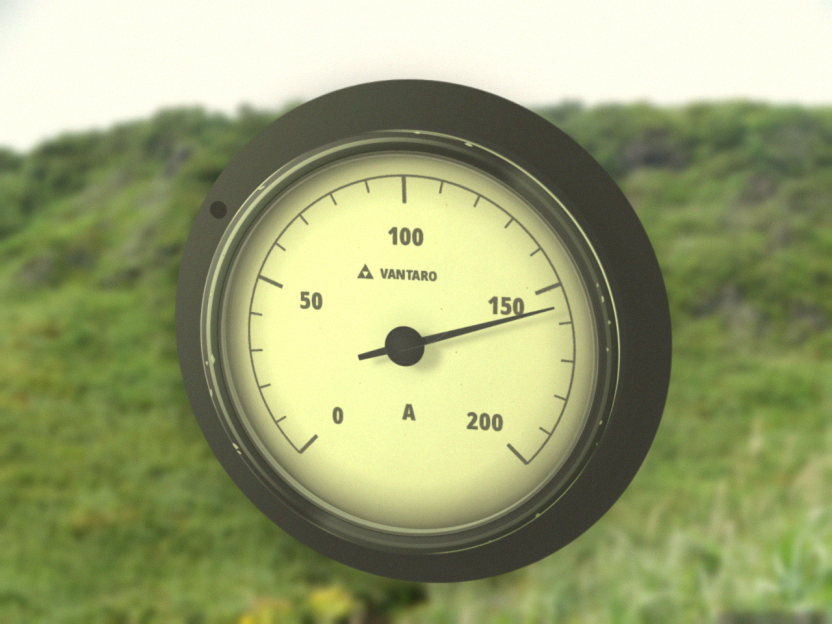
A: 155 A
